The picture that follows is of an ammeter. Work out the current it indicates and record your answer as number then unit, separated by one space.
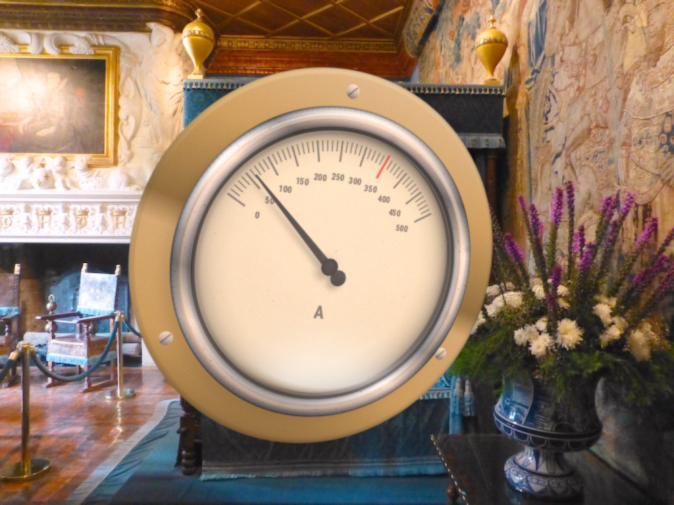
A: 60 A
